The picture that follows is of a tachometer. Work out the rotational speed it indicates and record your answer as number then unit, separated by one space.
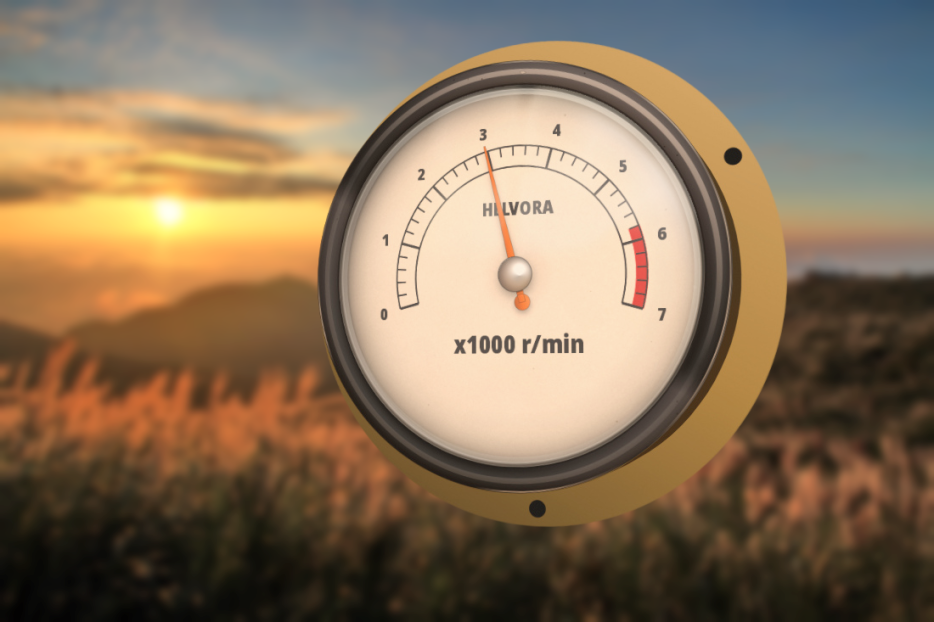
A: 3000 rpm
